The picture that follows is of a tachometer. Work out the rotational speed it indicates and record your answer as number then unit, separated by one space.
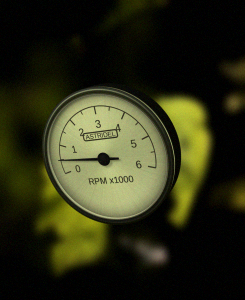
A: 500 rpm
